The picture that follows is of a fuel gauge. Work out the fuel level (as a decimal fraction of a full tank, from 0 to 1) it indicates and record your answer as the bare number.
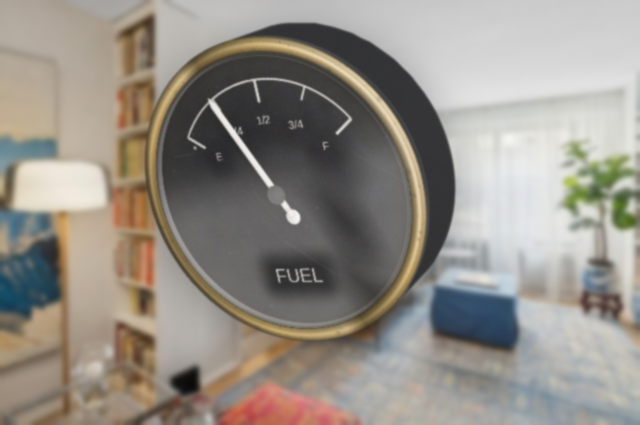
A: 0.25
